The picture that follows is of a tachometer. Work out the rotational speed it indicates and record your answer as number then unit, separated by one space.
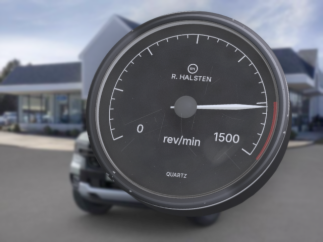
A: 1275 rpm
